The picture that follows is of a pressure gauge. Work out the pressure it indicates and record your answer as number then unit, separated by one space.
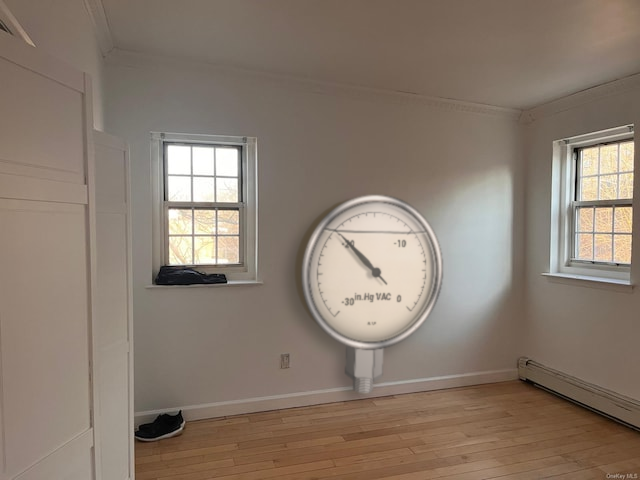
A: -20 inHg
